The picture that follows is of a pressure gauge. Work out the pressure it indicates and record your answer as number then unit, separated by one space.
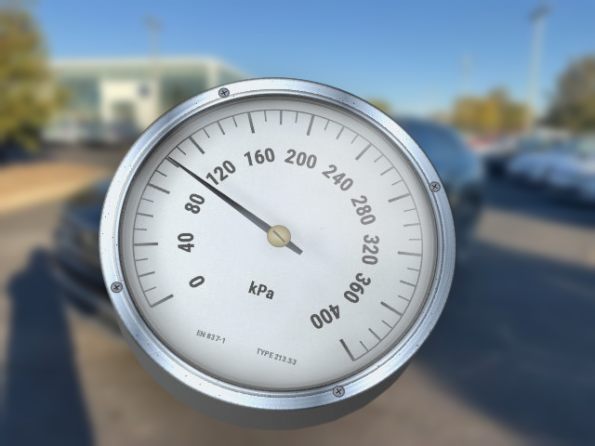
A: 100 kPa
